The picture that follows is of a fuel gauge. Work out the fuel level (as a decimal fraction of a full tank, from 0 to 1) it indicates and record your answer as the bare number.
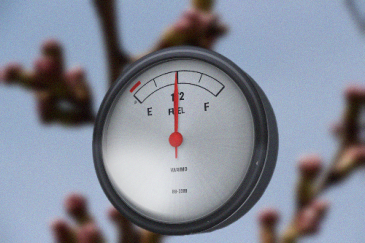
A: 0.5
